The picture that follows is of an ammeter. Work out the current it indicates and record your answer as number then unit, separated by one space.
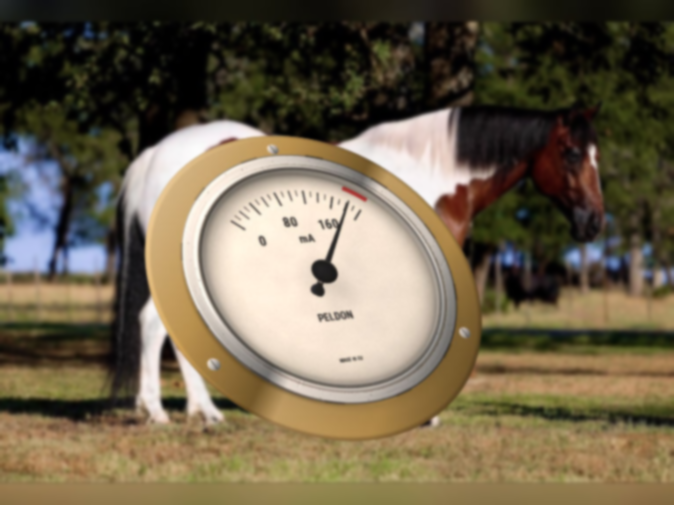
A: 180 mA
